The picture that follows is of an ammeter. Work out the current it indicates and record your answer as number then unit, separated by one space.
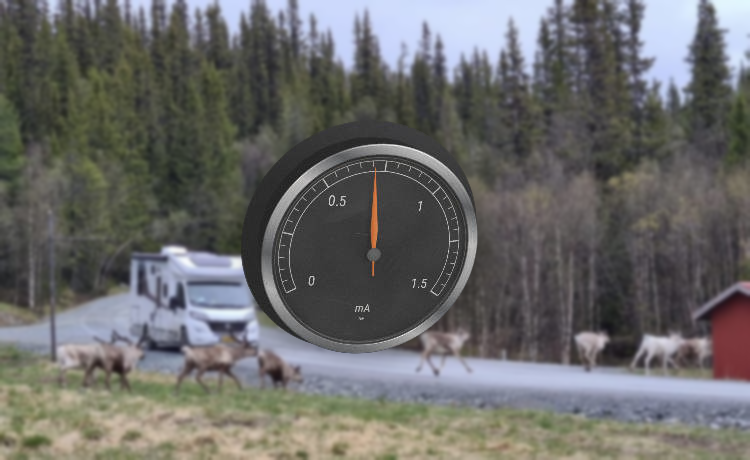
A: 0.7 mA
